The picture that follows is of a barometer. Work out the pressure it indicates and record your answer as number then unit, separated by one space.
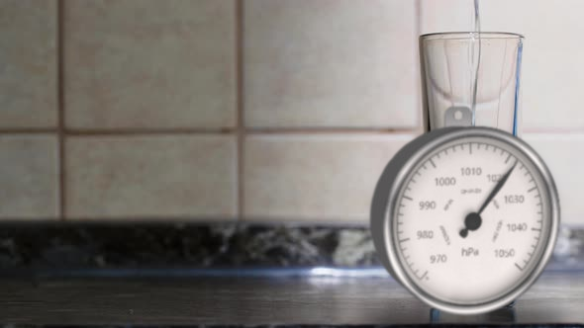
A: 1022 hPa
